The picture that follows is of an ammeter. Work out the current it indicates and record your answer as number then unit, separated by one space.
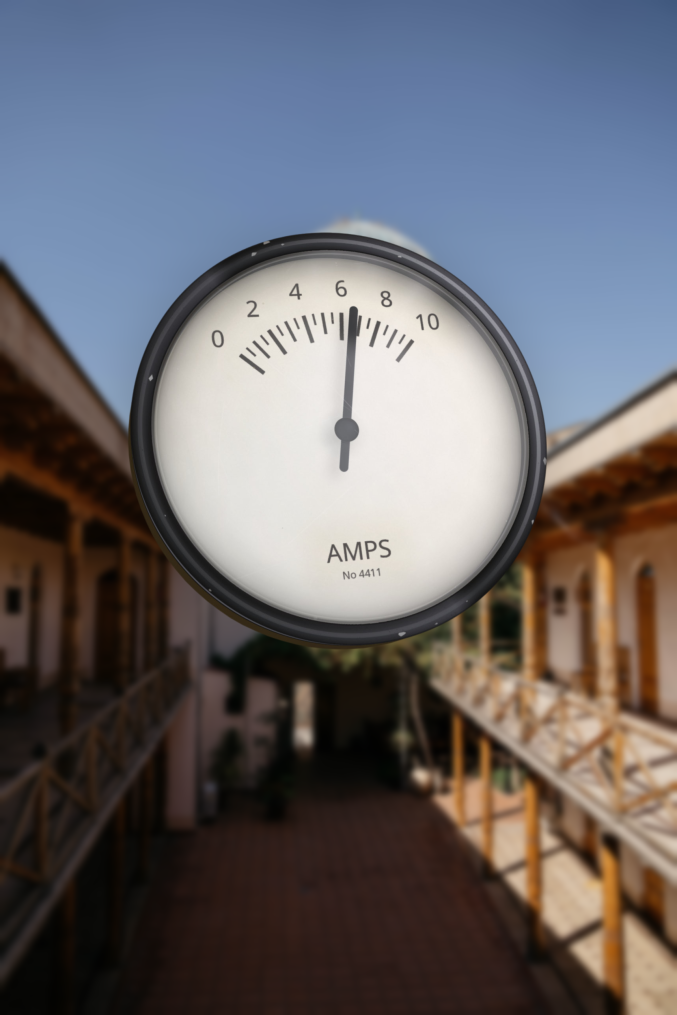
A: 6.5 A
